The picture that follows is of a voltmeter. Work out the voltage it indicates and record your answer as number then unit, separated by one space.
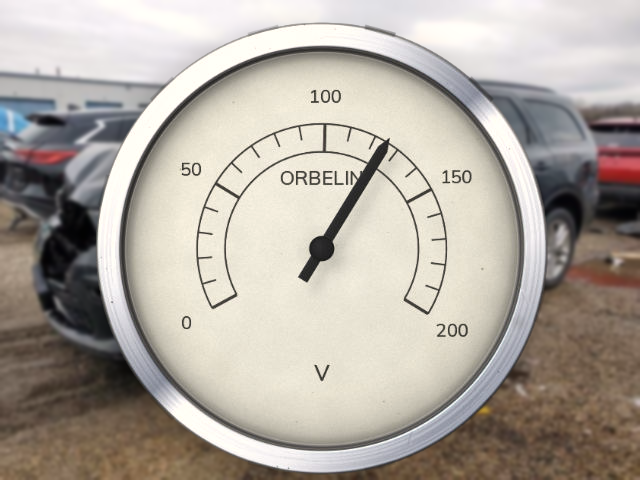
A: 125 V
